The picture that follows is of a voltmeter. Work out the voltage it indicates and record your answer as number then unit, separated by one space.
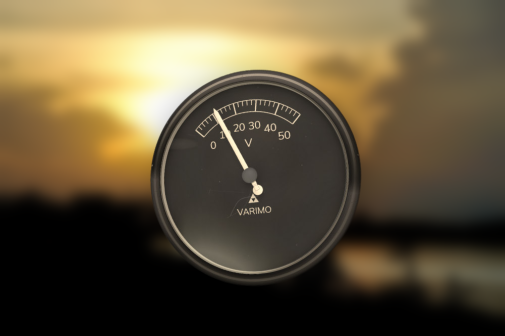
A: 12 V
